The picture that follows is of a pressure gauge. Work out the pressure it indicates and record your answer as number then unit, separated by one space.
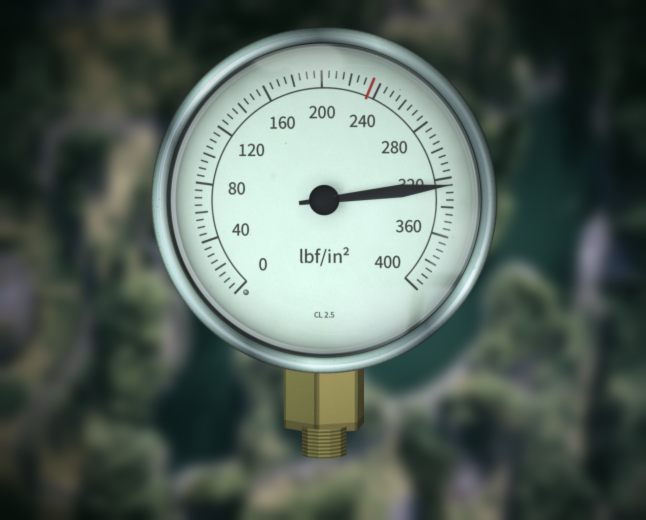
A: 325 psi
